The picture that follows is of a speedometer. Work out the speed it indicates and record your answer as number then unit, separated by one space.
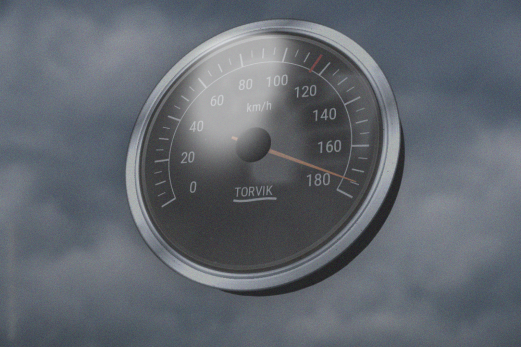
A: 175 km/h
